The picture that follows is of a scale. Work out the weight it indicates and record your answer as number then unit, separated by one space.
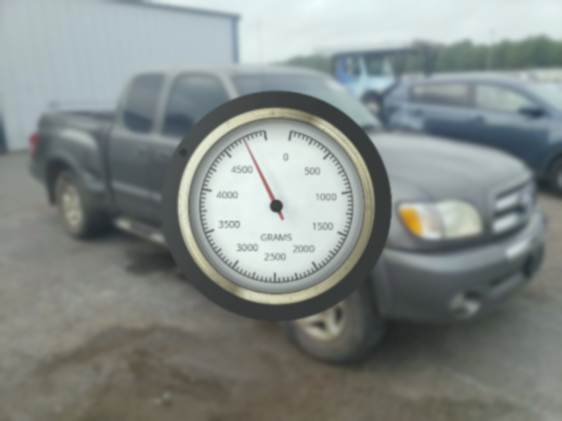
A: 4750 g
